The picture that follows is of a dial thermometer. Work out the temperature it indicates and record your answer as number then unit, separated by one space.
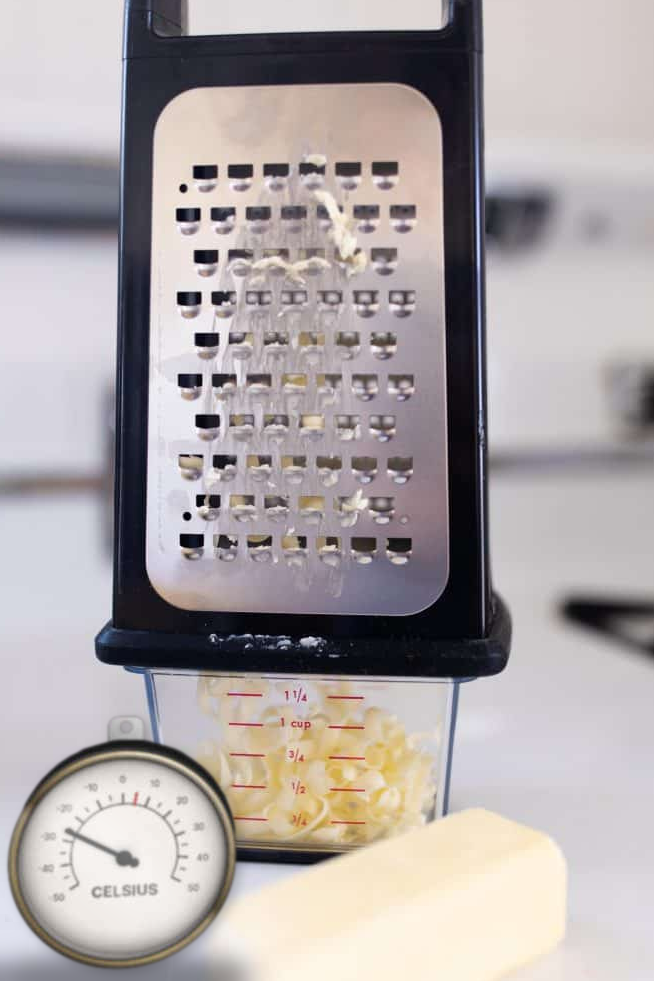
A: -25 °C
